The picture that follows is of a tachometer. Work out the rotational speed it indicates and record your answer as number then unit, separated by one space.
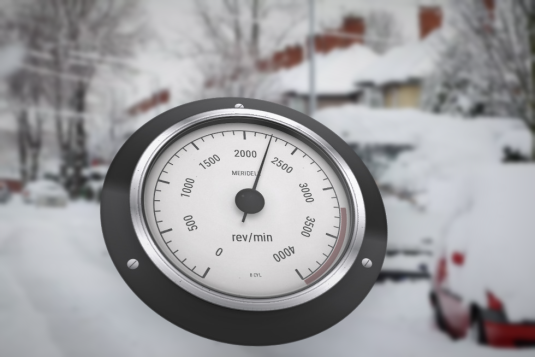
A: 2250 rpm
